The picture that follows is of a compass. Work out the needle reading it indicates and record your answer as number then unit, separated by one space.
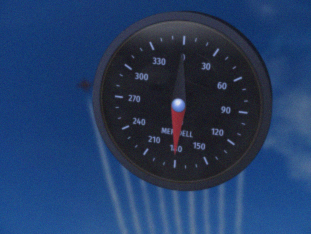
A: 180 °
